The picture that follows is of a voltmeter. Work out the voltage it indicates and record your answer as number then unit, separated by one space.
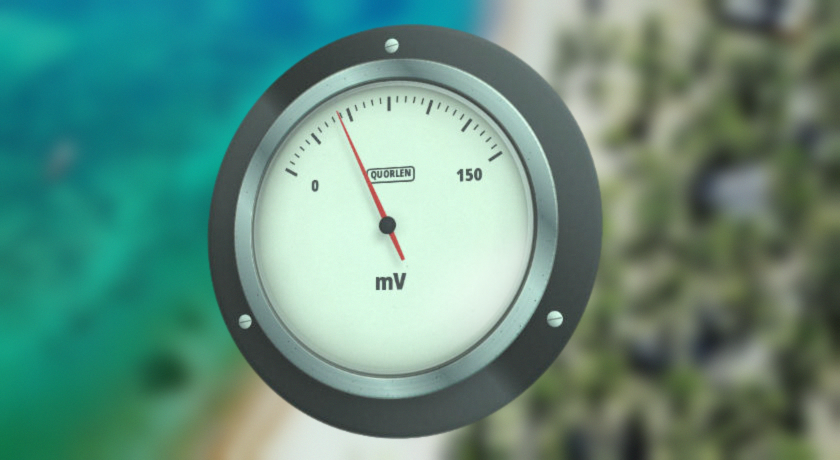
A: 45 mV
